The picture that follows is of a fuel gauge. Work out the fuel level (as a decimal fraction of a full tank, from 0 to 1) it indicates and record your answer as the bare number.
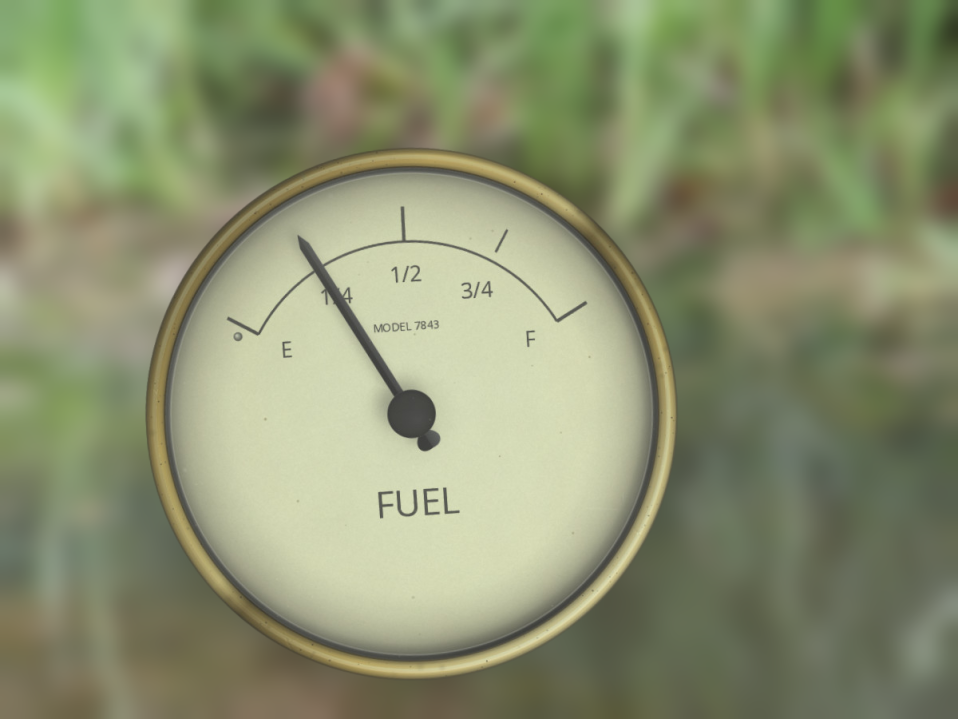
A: 0.25
